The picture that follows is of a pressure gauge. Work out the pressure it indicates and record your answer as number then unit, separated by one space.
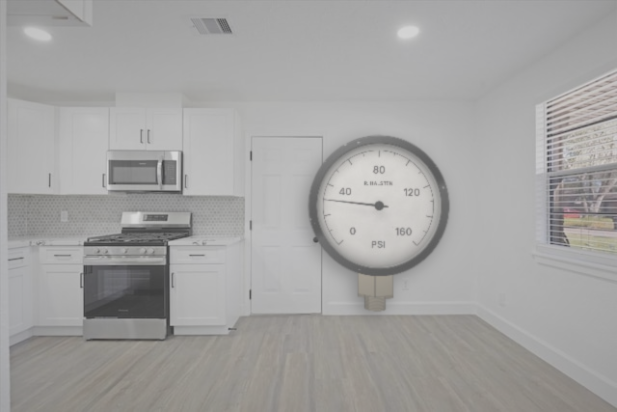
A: 30 psi
